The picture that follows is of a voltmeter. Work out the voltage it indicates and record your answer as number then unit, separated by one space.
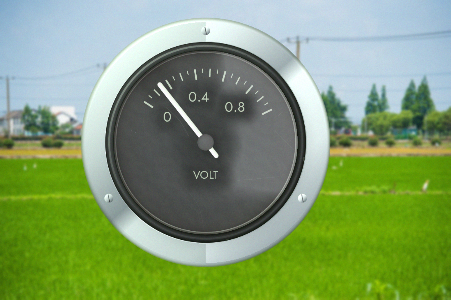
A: 0.15 V
